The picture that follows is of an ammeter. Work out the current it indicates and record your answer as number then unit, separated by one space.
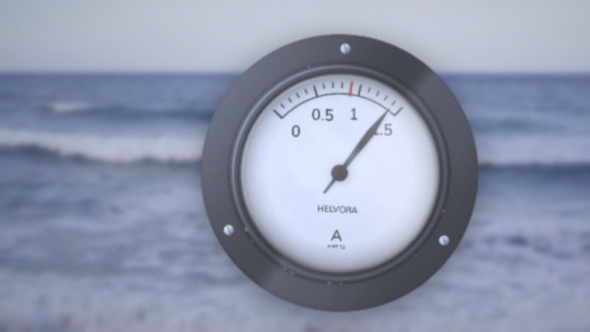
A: 1.4 A
